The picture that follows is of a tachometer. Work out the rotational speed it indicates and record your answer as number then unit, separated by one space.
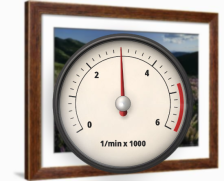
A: 3000 rpm
